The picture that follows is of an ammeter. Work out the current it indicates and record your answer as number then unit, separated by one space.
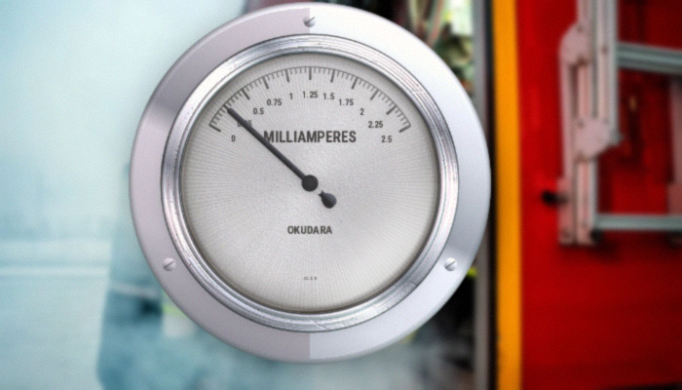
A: 0.25 mA
